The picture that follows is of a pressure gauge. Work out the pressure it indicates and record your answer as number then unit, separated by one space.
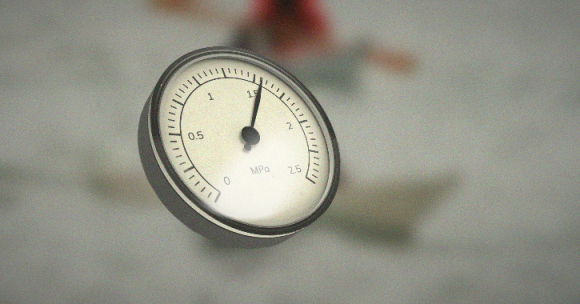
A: 1.55 MPa
